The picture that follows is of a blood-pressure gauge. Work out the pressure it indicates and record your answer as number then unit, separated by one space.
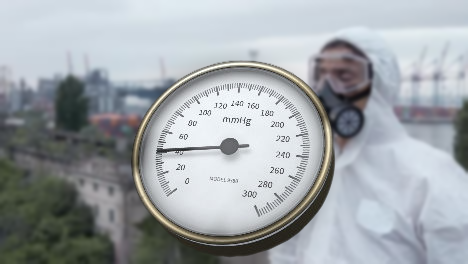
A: 40 mmHg
